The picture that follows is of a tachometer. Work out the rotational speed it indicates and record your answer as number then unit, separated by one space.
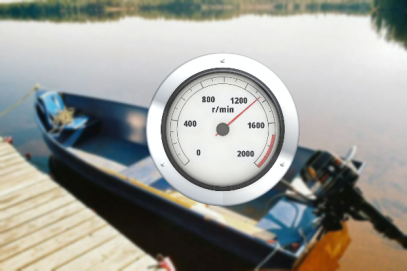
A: 1350 rpm
